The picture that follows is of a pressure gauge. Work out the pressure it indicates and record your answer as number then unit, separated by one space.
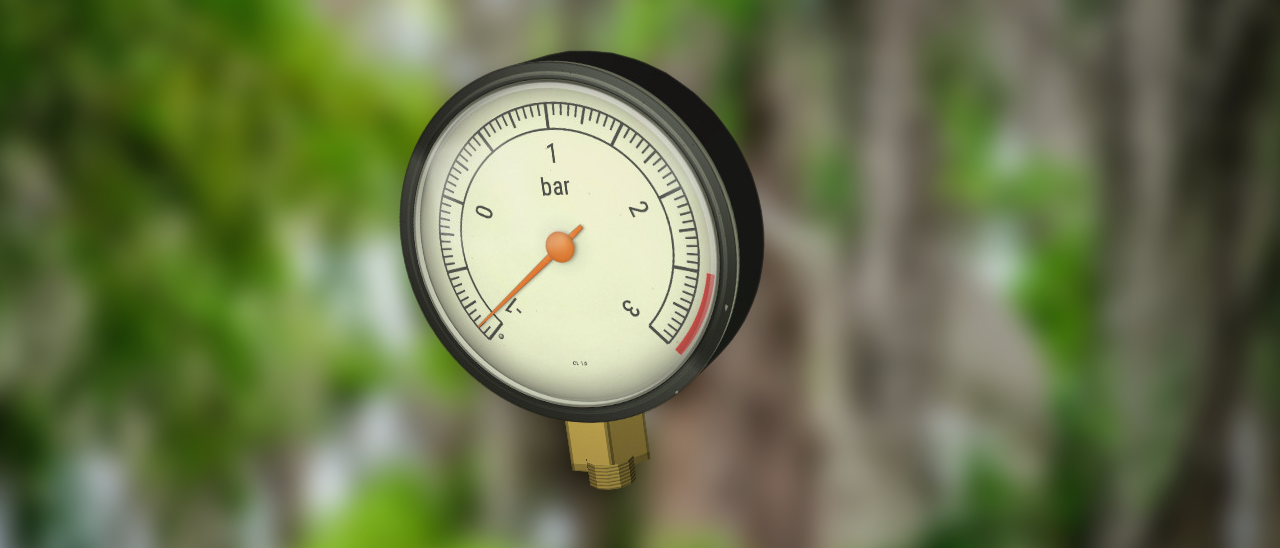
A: -0.9 bar
